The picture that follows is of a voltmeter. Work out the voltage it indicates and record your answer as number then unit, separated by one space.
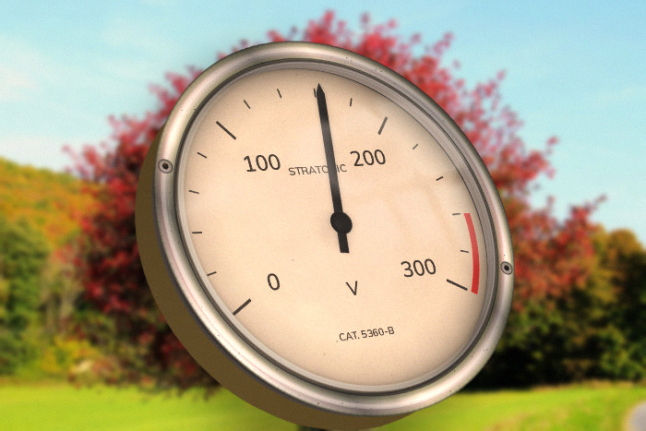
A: 160 V
